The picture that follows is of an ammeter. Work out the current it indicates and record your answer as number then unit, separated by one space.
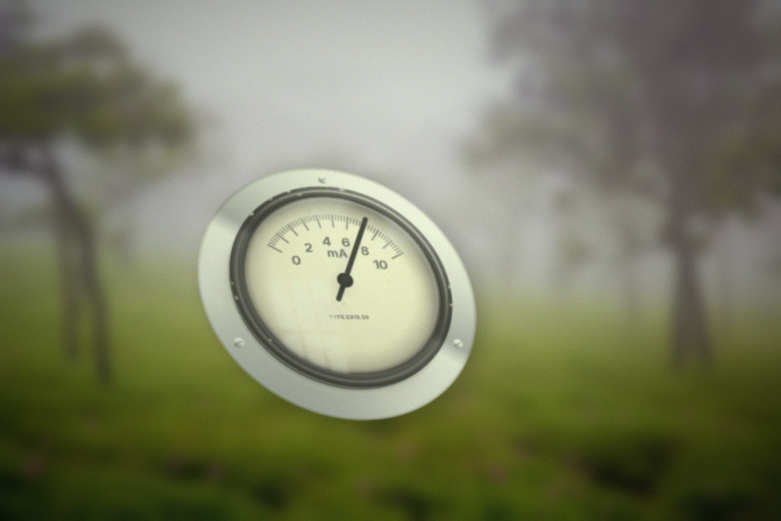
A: 7 mA
